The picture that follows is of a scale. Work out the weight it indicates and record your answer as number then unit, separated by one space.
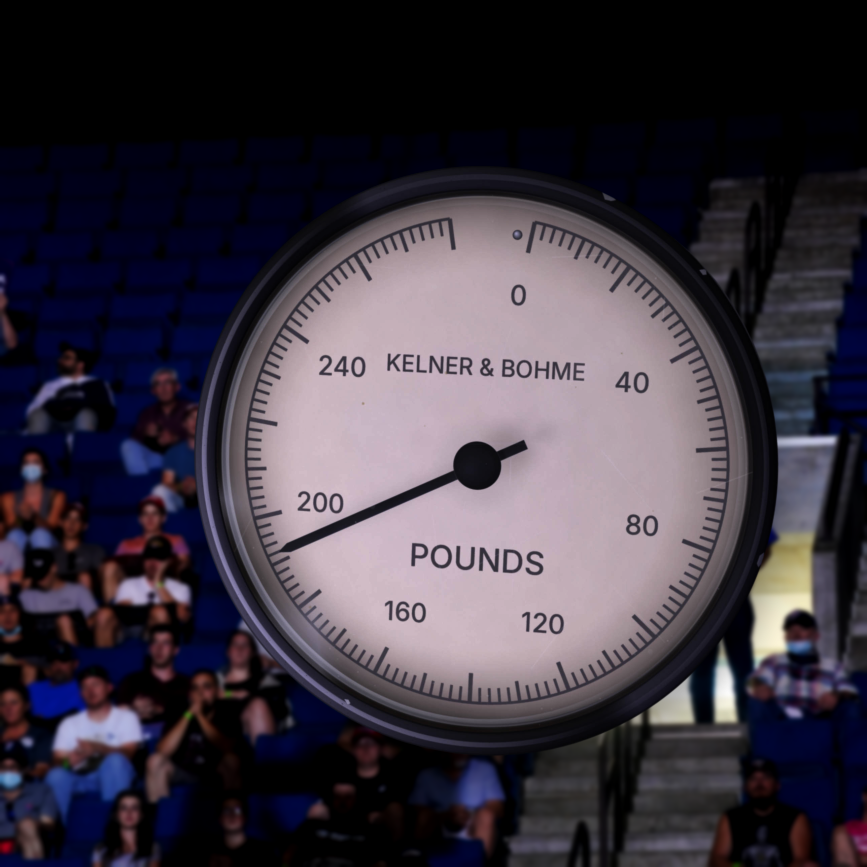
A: 192 lb
